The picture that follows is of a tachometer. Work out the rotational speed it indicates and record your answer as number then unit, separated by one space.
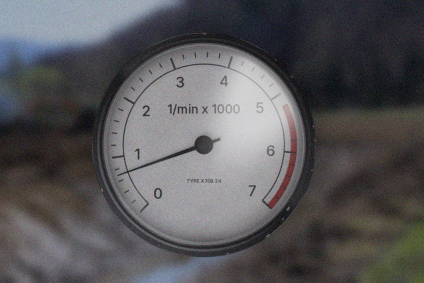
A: 700 rpm
